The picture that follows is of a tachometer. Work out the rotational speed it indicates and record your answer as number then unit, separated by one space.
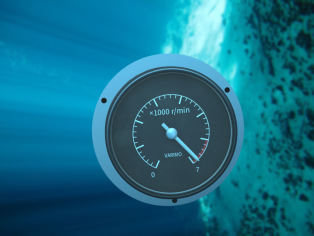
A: 6800 rpm
